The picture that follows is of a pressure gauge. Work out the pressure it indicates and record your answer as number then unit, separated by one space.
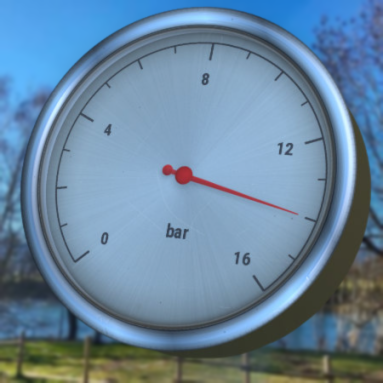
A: 14 bar
